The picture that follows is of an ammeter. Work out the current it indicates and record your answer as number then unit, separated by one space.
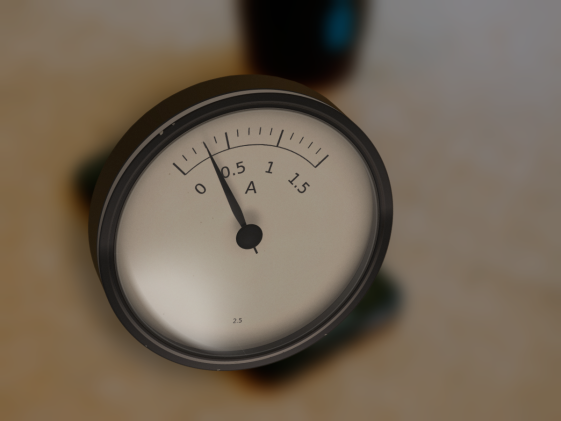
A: 0.3 A
